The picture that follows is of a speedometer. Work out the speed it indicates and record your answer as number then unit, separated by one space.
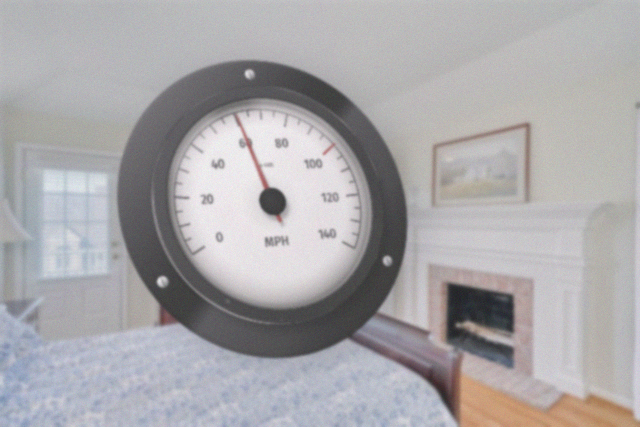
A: 60 mph
